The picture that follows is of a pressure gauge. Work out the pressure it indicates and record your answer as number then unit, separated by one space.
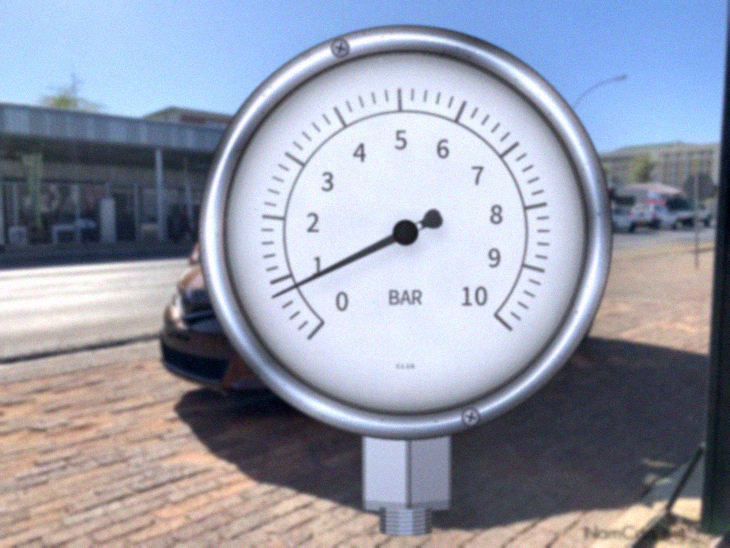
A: 0.8 bar
